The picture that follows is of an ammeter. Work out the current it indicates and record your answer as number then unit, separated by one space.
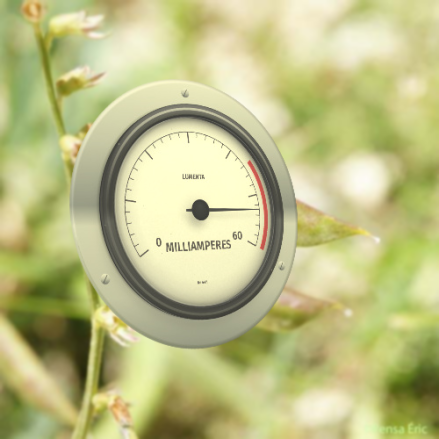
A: 53 mA
